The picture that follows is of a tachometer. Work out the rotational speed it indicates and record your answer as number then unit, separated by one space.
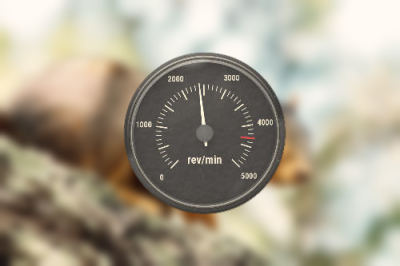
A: 2400 rpm
